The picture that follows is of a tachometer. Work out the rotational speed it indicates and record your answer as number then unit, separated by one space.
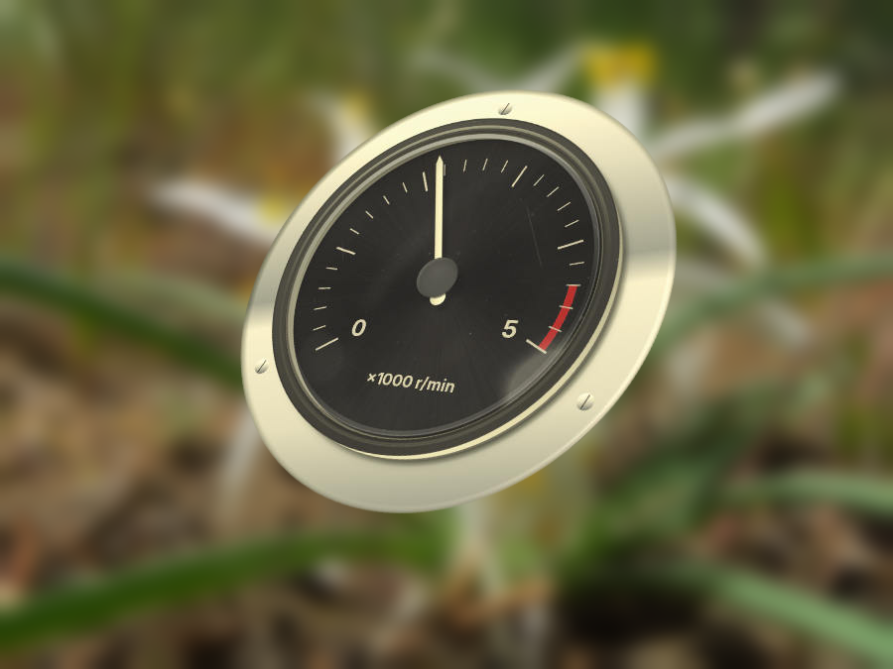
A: 2200 rpm
